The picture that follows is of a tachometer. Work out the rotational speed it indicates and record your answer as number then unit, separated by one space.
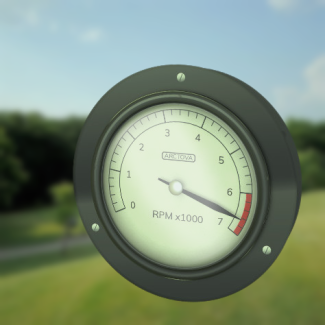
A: 6600 rpm
